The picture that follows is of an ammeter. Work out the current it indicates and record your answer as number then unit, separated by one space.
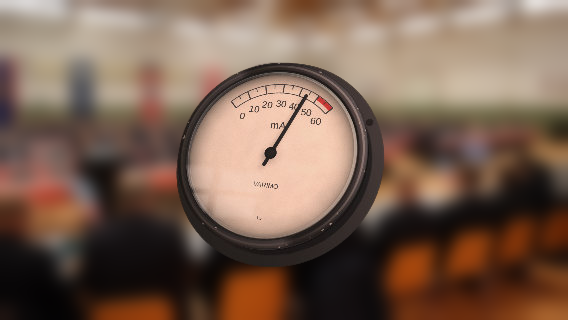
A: 45 mA
